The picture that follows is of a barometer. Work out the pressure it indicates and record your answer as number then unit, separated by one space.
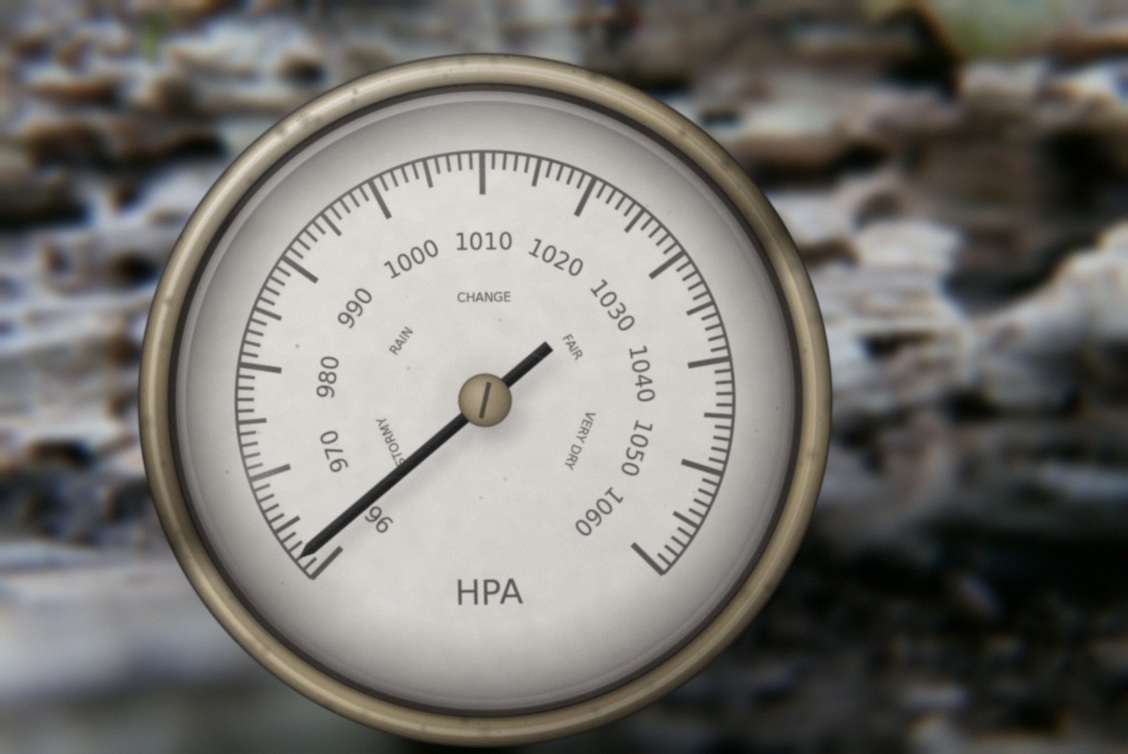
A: 962 hPa
